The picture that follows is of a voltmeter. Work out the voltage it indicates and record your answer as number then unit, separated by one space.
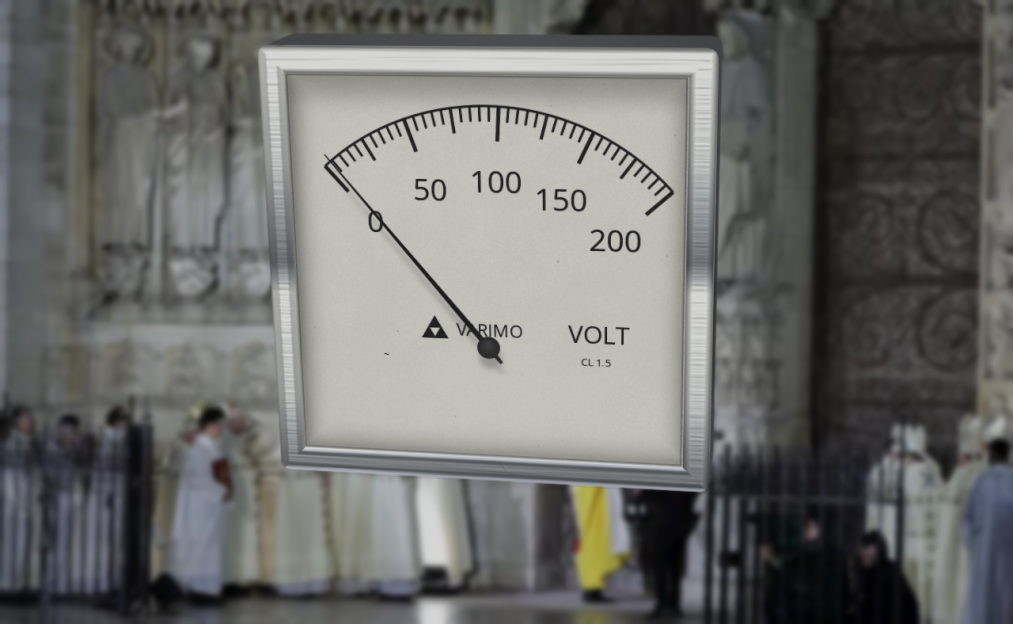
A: 5 V
